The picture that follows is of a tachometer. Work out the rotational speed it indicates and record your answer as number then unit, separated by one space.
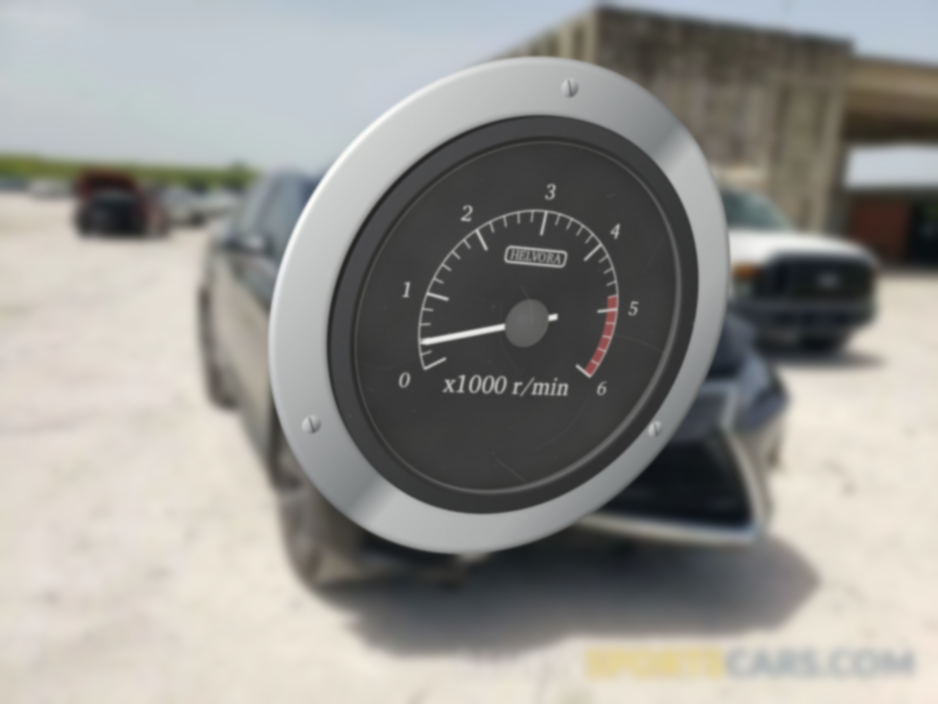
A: 400 rpm
